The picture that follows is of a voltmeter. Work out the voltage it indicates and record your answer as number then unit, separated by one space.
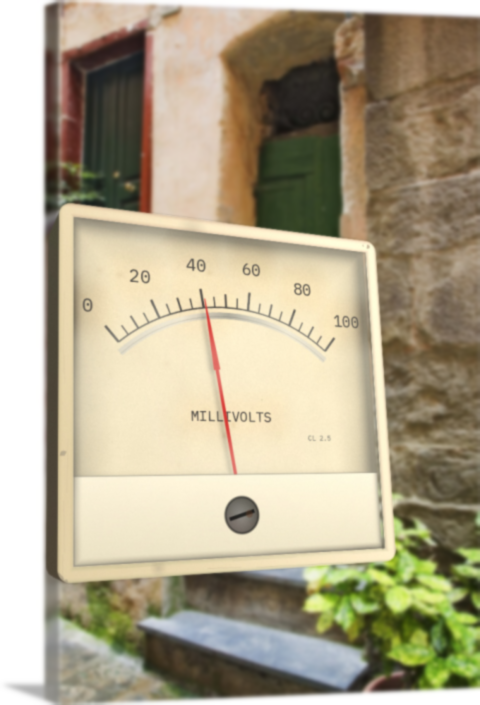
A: 40 mV
